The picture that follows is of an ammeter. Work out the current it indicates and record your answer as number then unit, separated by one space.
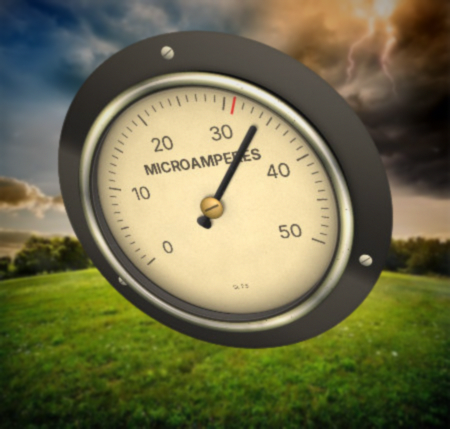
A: 34 µA
